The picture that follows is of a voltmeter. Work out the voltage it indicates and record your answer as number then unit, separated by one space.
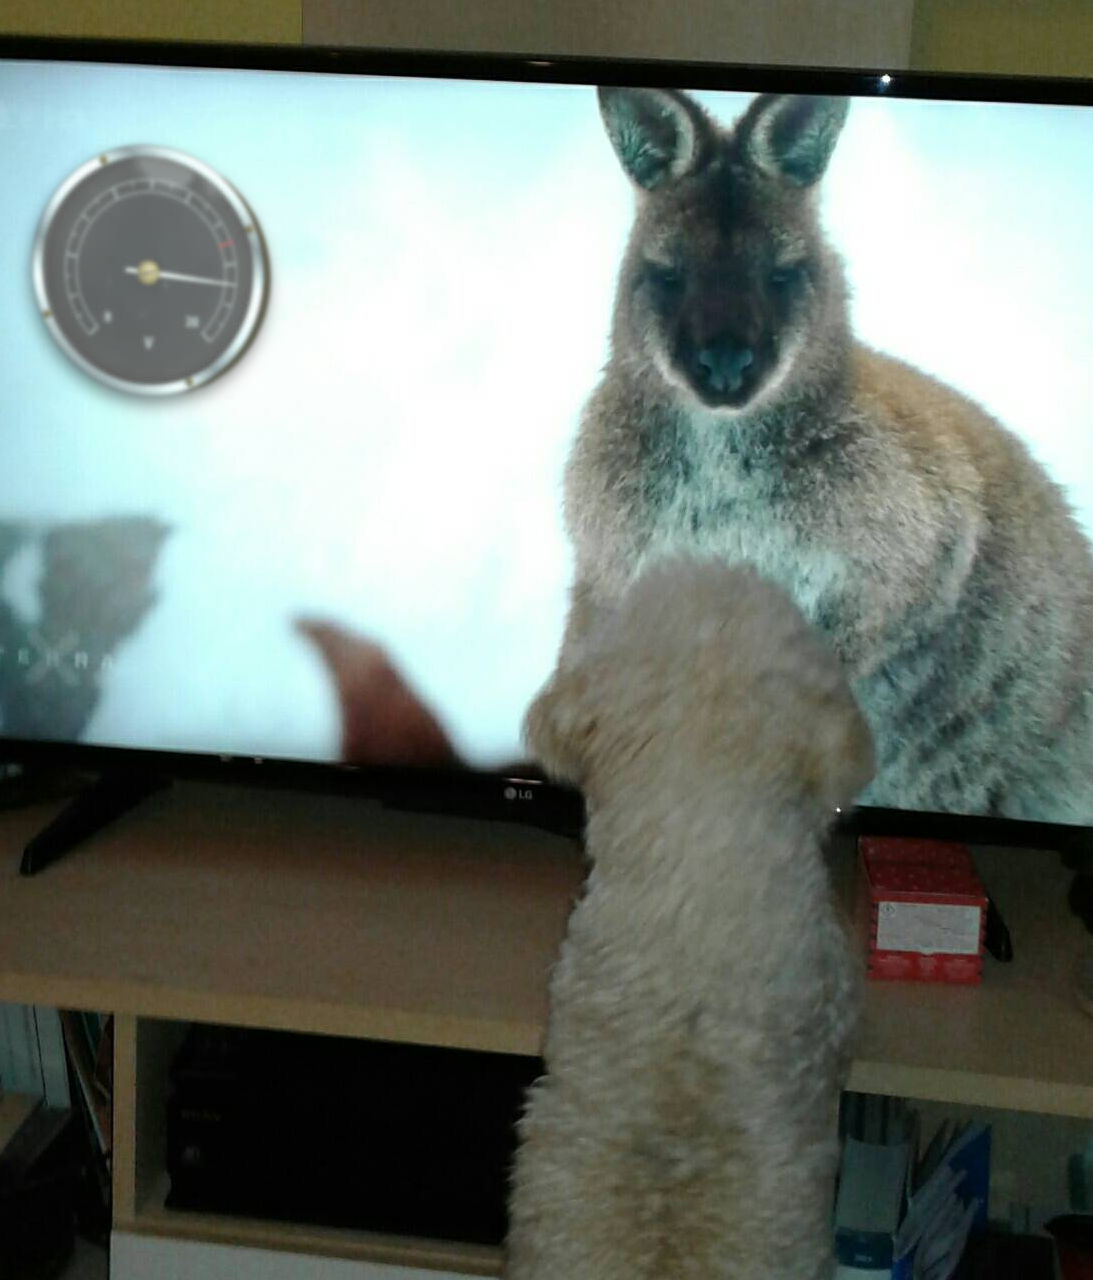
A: 17 V
